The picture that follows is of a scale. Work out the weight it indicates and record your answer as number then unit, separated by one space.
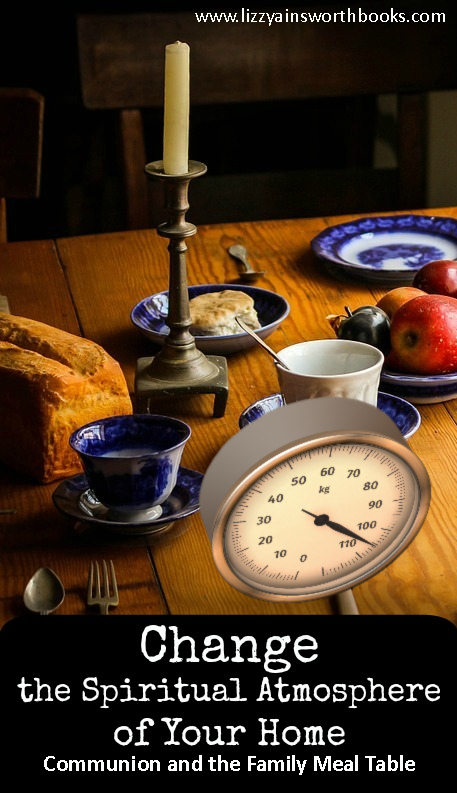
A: 105 kg
